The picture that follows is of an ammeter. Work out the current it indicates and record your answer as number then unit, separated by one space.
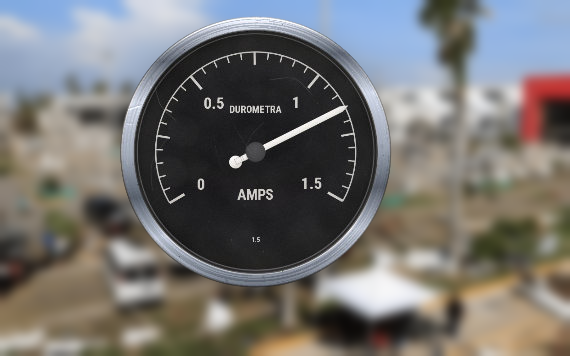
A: 1.15 A
